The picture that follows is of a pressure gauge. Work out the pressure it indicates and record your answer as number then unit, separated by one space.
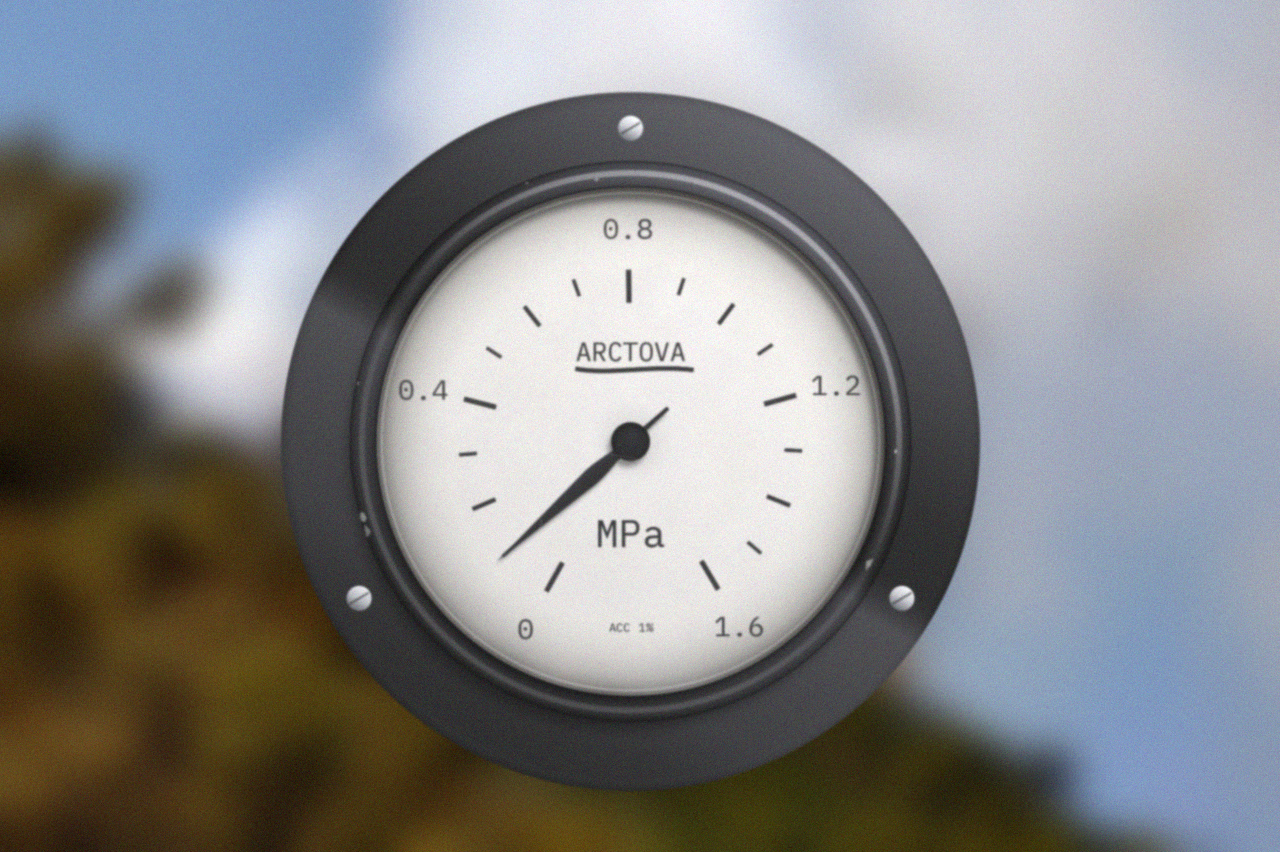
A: 0.1 MPa
